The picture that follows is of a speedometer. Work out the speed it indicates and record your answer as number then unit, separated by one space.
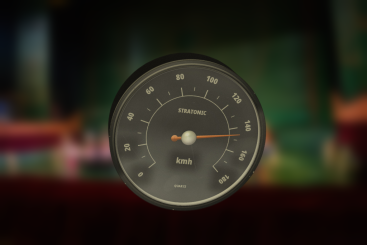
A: 145 km/h
